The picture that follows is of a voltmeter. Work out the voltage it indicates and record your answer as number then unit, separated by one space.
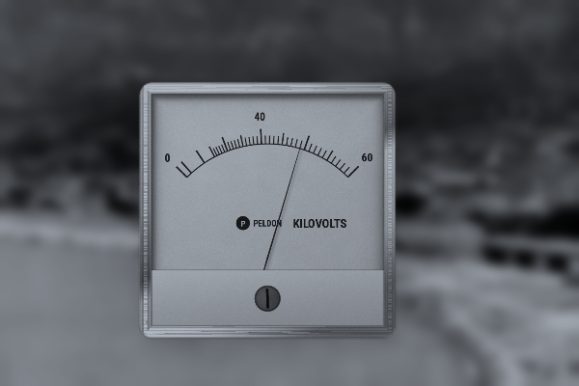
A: 49 kV
